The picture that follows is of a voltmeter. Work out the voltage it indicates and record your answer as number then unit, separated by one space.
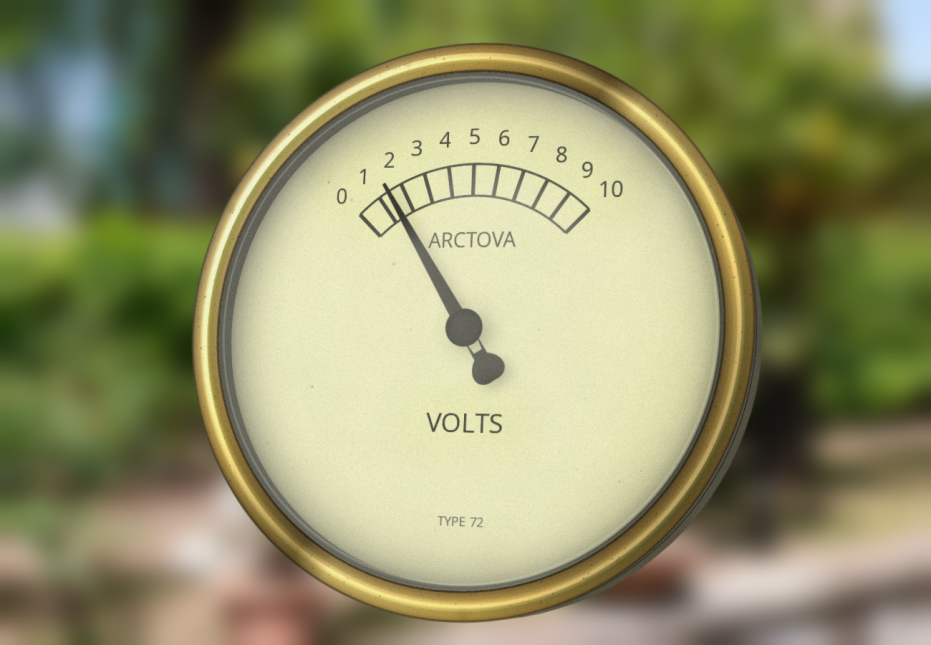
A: 1.5 V
